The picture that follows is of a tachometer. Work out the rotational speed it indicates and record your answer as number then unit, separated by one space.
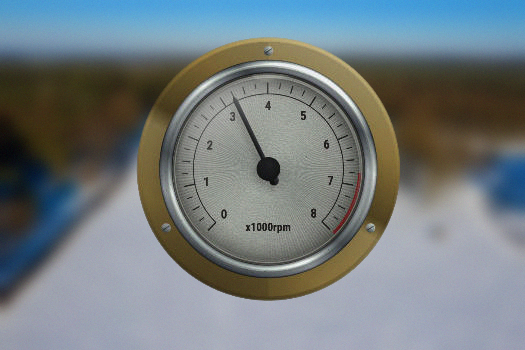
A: 3250 rpm
